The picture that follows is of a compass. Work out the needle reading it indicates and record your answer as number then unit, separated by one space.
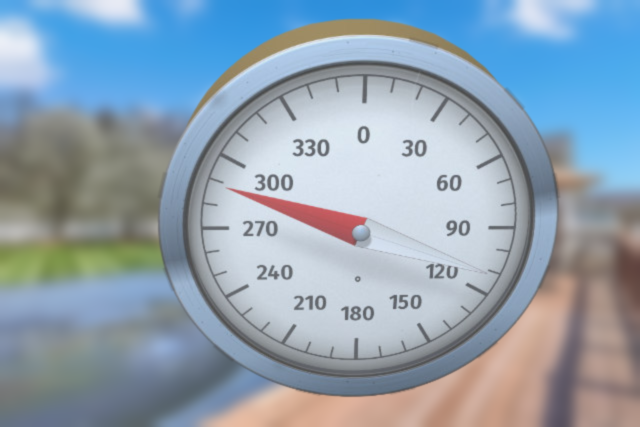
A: 290 °
